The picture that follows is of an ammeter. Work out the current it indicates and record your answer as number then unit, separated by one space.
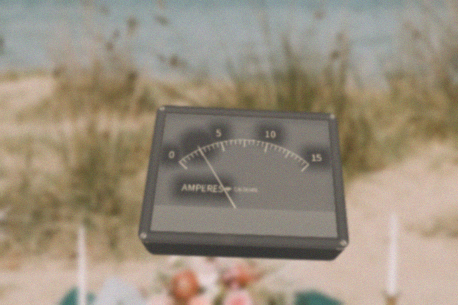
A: 2.5 A
